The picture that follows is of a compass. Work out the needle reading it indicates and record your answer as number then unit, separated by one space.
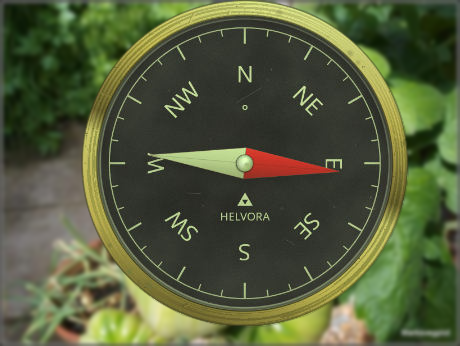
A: 95 °
